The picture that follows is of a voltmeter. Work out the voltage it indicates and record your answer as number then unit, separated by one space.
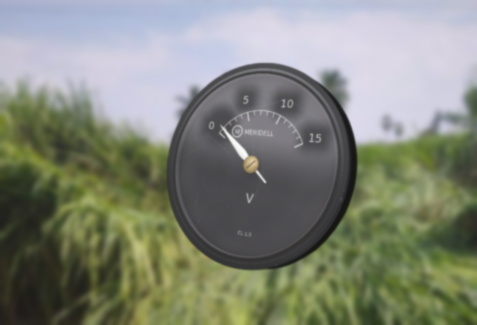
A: 1 V
